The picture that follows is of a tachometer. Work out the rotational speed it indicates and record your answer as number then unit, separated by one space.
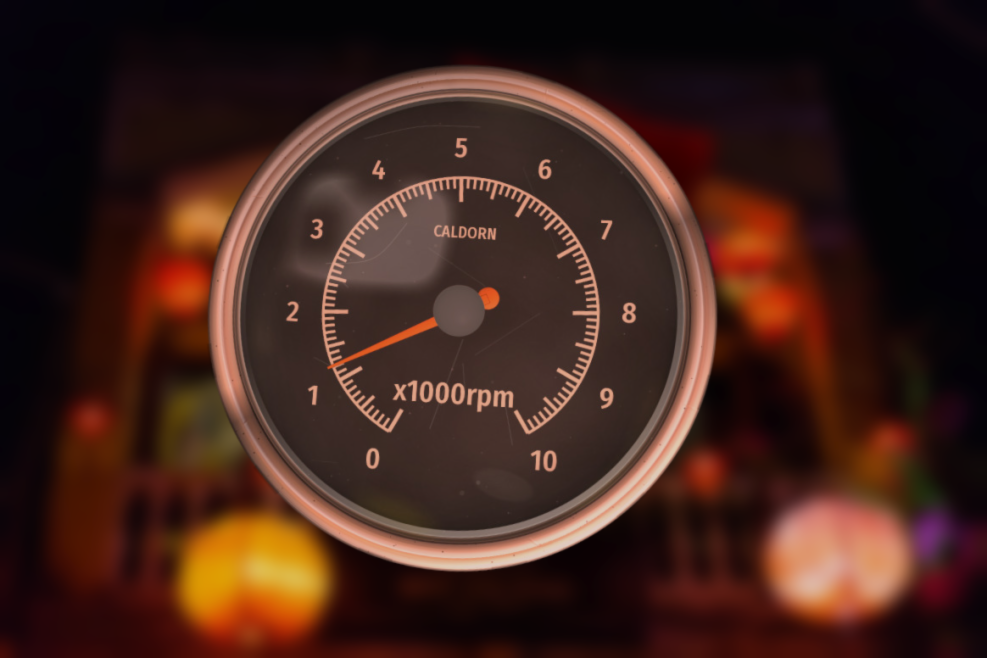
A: 1200 rpm
